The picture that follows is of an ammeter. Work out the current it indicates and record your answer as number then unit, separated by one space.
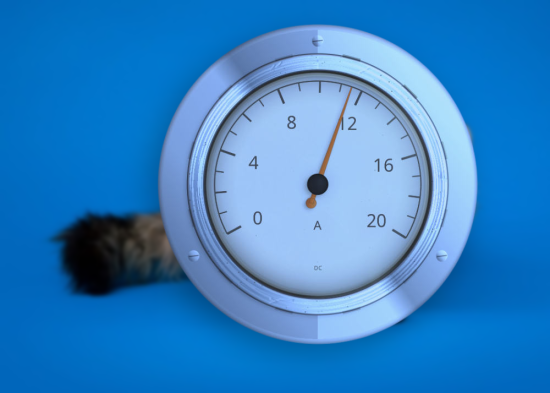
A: 11.5 A
